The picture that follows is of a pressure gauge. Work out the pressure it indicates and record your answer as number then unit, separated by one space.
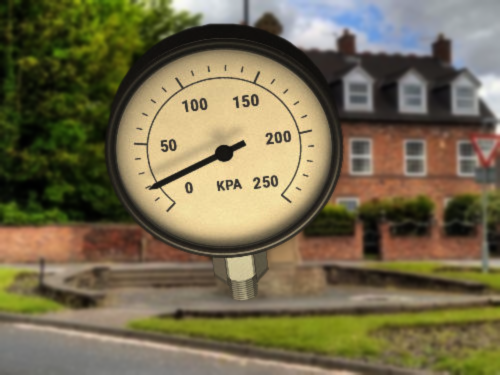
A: 20 kPa
